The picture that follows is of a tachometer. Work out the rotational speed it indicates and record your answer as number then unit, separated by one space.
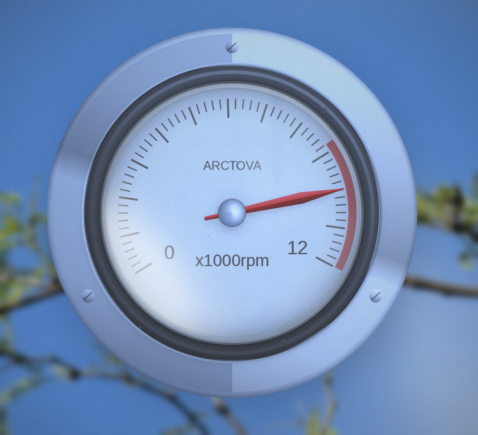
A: 10000 rpm
